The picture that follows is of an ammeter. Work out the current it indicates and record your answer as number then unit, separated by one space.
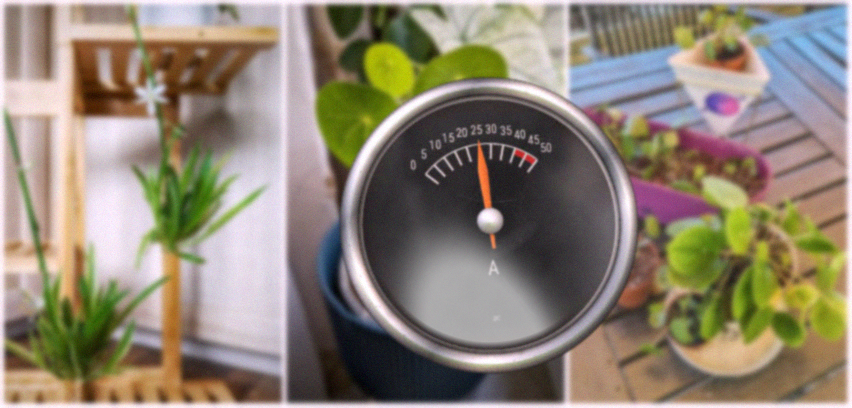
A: 25 A
